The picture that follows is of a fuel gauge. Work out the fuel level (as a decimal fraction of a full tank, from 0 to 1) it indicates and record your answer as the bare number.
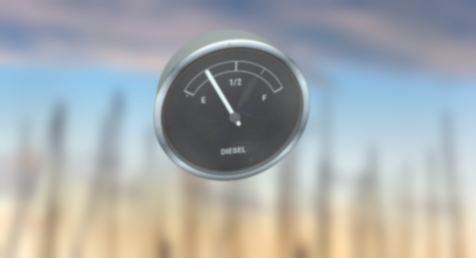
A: 0.25
